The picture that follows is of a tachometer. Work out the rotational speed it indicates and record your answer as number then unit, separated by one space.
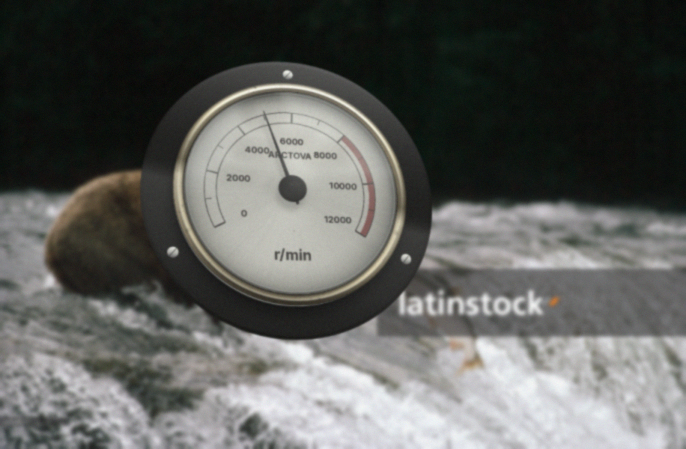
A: 5000 rpm
